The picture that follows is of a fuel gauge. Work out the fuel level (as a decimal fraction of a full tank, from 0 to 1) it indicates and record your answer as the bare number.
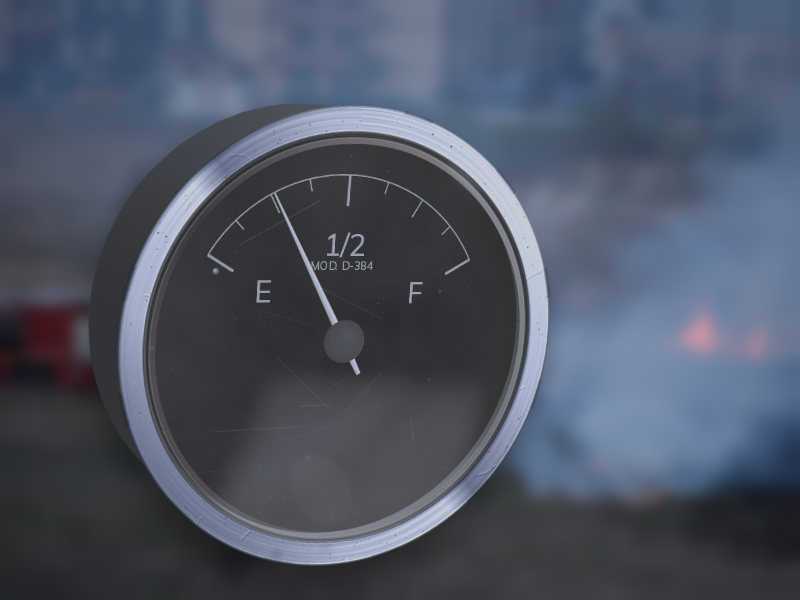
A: 0.25
